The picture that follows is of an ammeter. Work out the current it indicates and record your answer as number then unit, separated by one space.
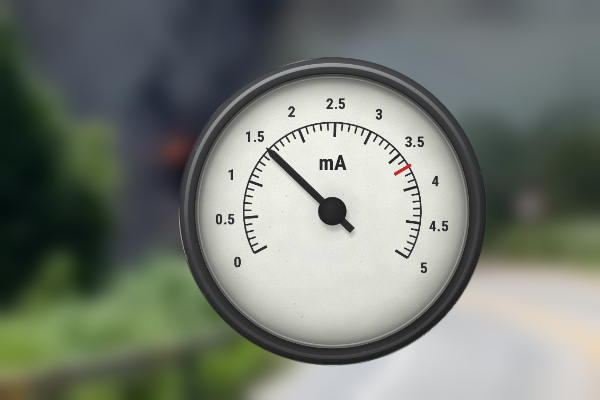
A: 1.5 mA
